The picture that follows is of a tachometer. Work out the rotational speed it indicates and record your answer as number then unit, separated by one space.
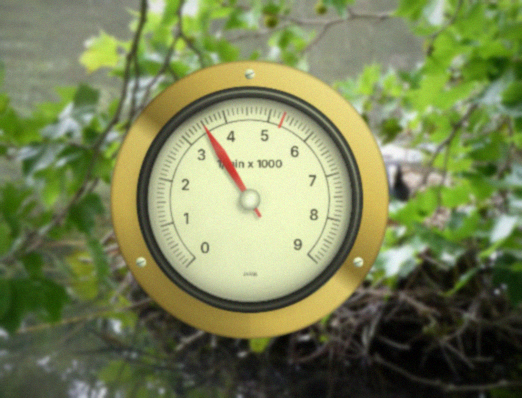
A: 3500 rpm
